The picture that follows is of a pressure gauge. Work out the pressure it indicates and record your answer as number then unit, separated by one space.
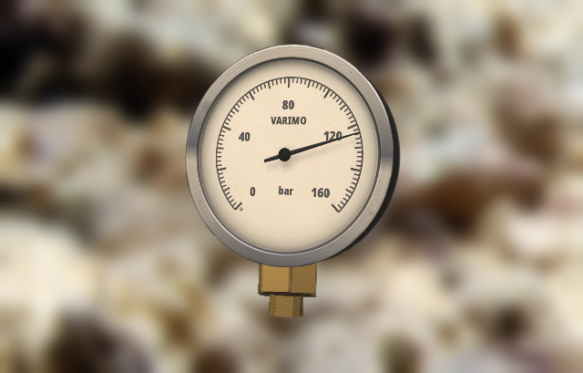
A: 124 bar
